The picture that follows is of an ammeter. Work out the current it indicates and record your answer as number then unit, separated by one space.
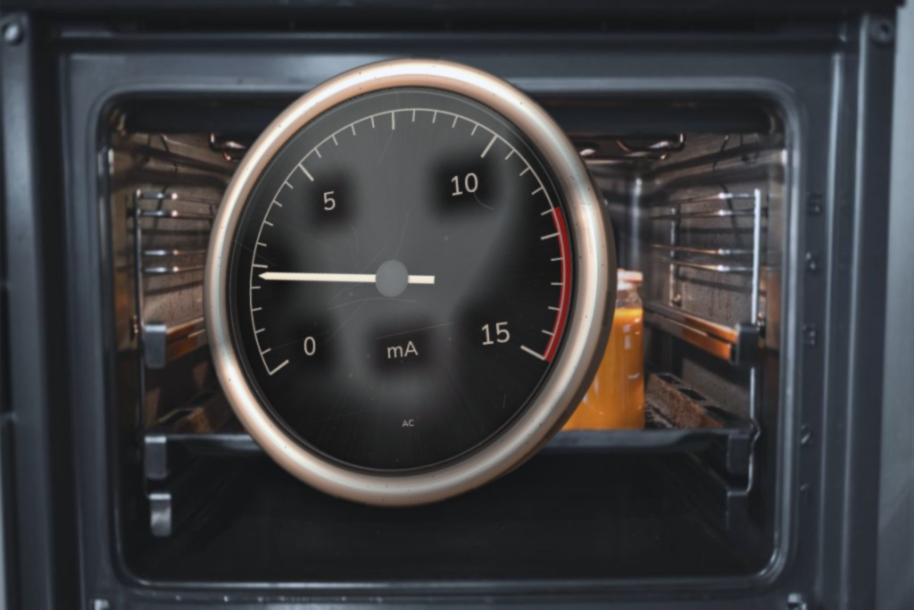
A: 2.25 mA
